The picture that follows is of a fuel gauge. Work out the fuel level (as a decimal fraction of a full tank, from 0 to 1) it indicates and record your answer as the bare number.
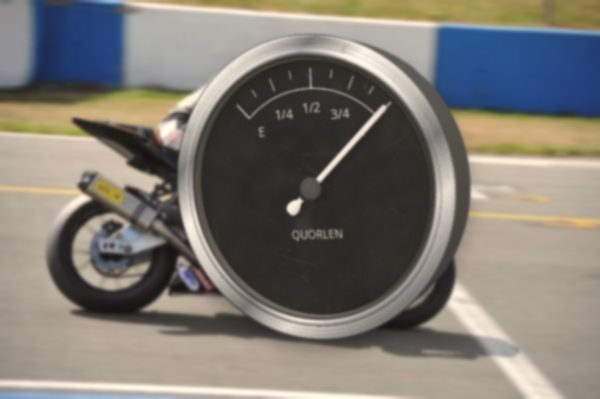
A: 1
